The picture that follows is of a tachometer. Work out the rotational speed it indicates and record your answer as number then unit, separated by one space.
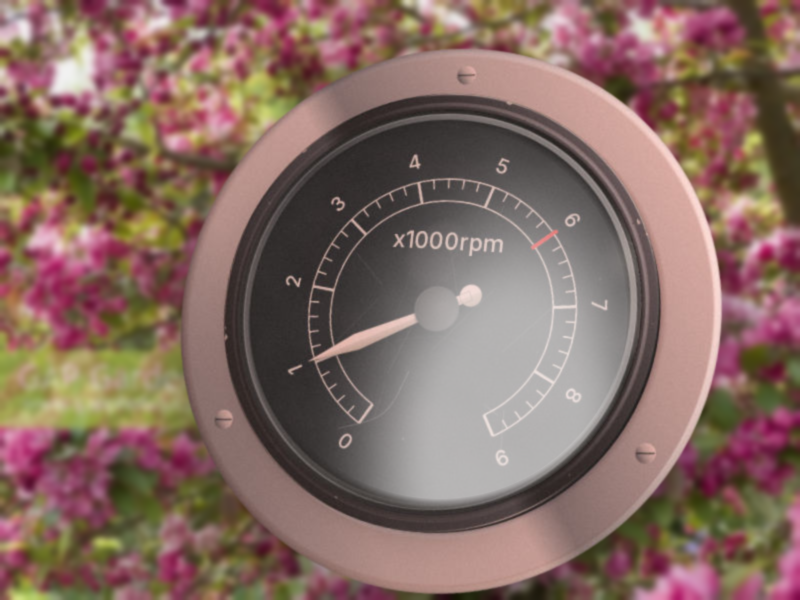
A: 1000 rpm
